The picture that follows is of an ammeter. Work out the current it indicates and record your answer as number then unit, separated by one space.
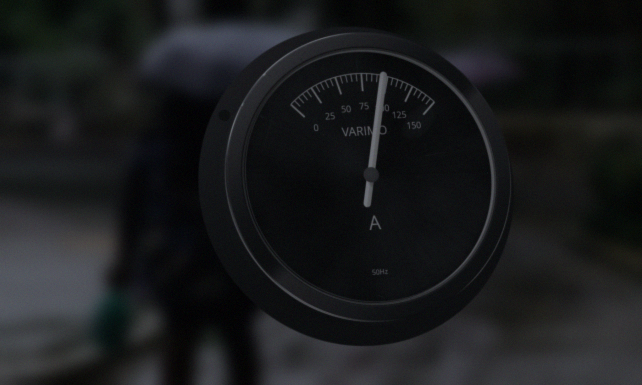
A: 95 A
